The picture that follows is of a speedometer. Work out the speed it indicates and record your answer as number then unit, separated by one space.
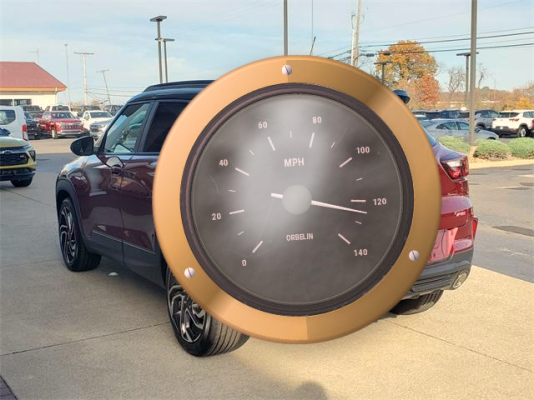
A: 125 mph
